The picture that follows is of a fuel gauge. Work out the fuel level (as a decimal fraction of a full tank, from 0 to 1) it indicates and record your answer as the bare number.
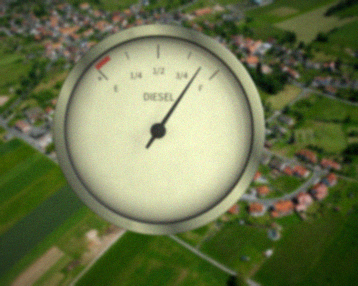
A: 0.875
